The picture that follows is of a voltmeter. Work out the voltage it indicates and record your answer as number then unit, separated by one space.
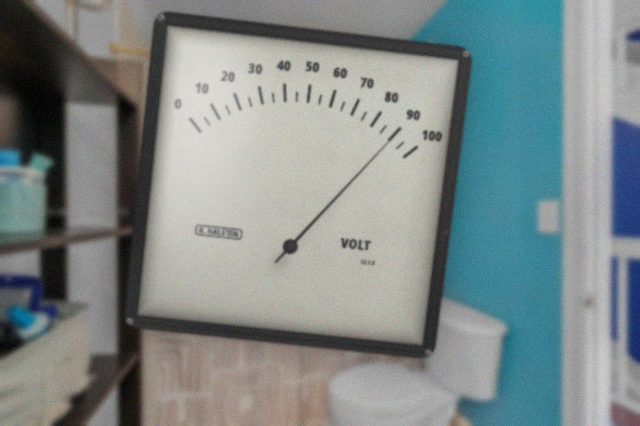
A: 90 V
